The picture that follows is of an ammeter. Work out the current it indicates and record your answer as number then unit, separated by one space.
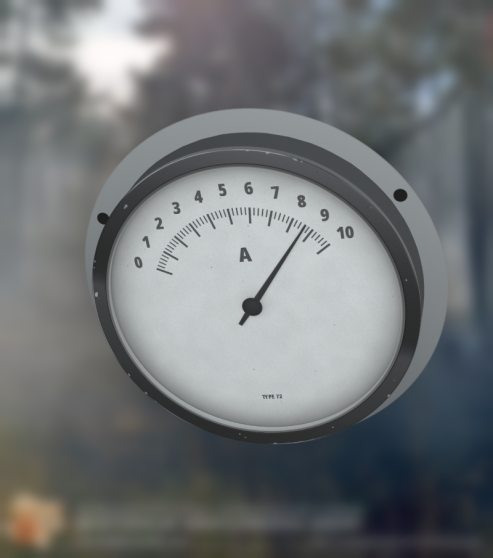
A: 8.6 A
